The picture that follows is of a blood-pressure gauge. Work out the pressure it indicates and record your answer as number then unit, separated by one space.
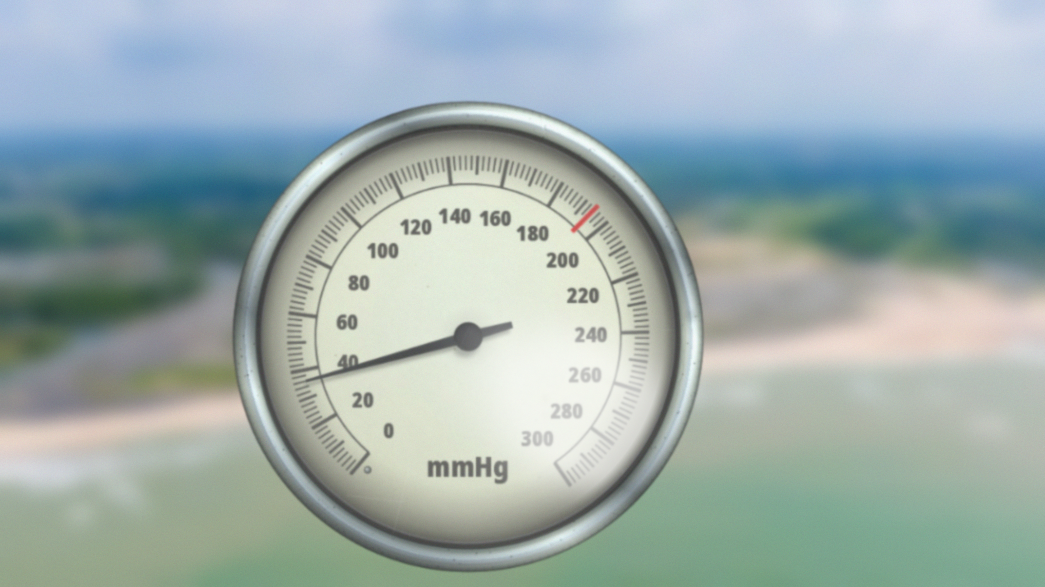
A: 36 mmHg
